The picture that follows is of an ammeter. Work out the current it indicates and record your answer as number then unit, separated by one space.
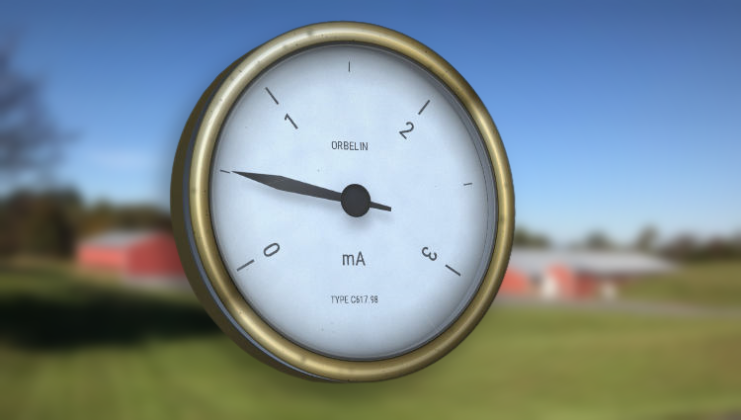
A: 0.5 mA
